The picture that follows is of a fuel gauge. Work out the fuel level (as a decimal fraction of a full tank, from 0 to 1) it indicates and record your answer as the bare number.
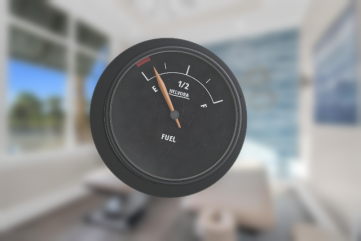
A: 0.125
